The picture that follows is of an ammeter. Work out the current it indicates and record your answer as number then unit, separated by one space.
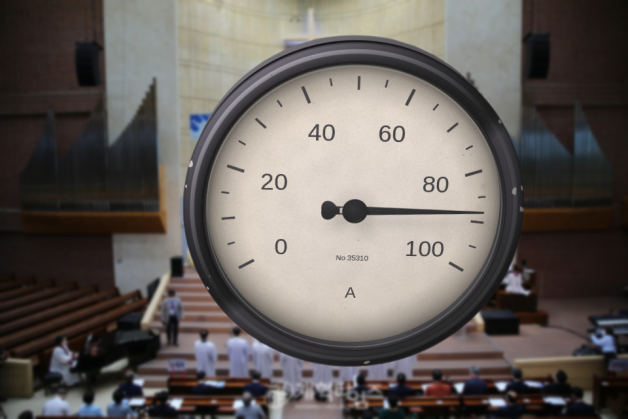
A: 87.5 A
